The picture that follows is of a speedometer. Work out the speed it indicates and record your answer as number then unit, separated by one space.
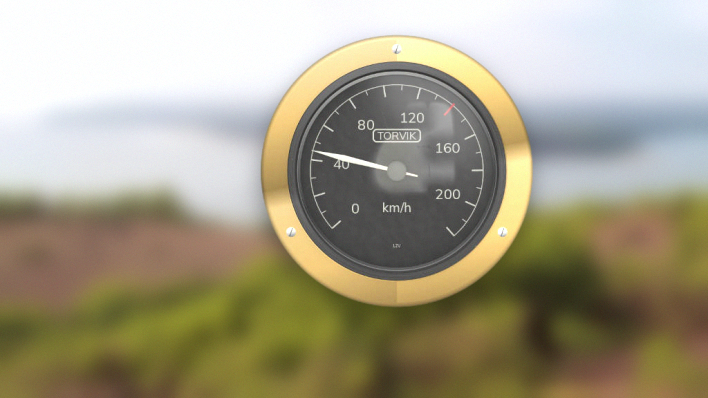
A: 45 km/h
